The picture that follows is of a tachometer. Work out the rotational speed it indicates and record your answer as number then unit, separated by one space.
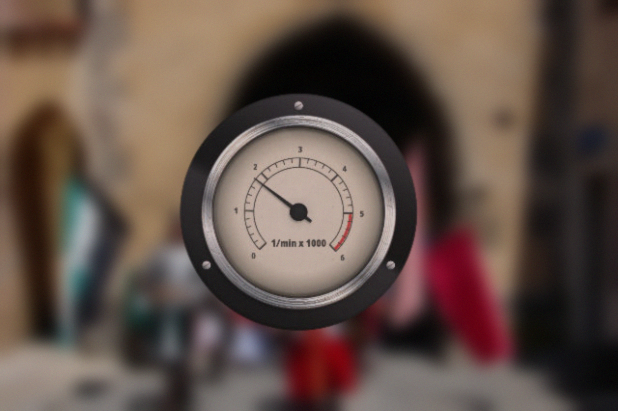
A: 1800 rpm
